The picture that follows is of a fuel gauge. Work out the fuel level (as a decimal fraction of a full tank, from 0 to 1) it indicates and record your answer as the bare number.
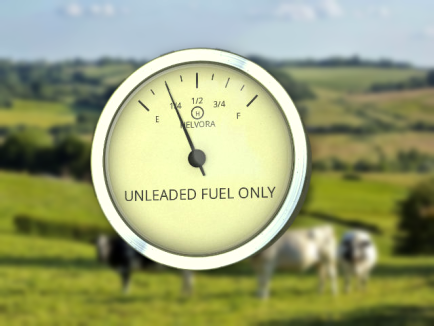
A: 0.25
